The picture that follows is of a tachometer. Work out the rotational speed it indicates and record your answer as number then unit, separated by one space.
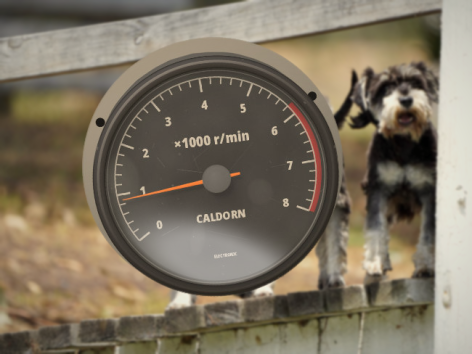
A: 900 rpm
